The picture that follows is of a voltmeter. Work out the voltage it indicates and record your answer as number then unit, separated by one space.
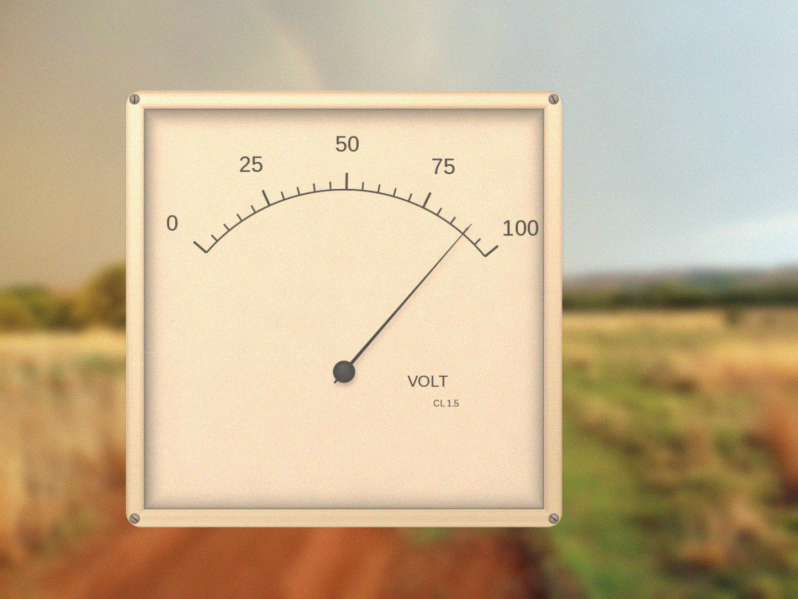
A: 90 V
